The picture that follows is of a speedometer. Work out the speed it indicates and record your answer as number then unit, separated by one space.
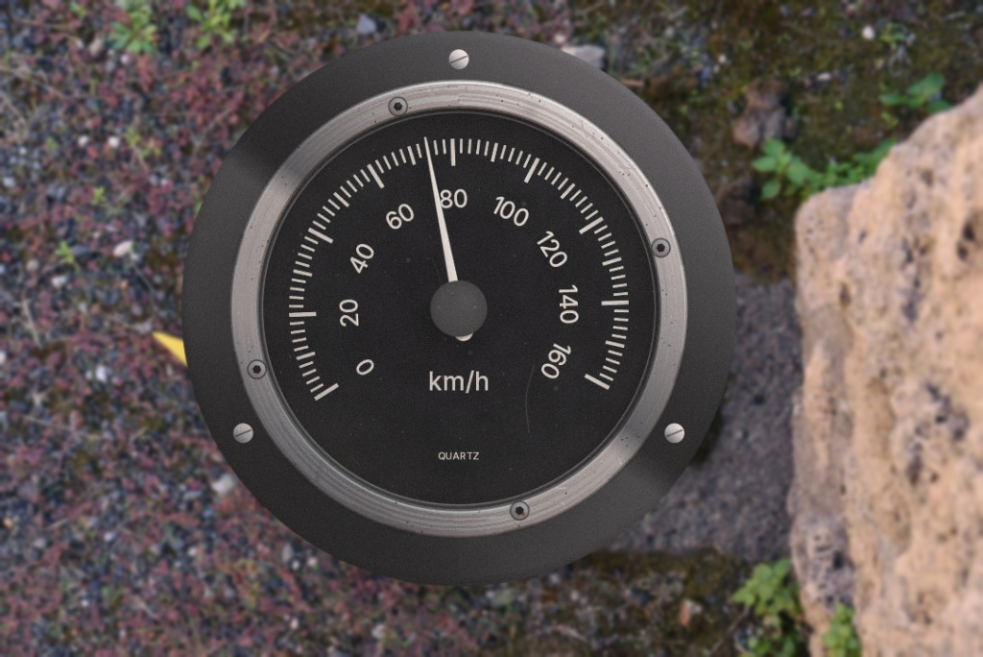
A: 74 km/h
